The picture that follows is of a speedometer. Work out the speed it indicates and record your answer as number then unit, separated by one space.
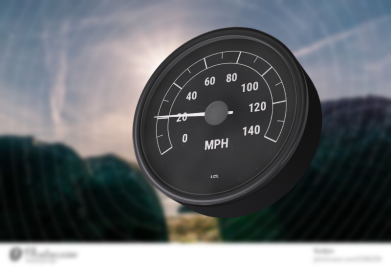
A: 20 mph
